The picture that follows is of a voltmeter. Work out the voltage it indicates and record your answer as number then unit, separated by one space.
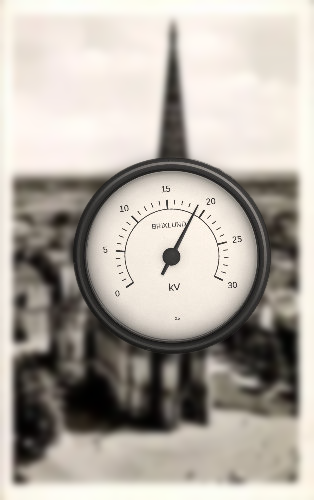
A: 19 kV
